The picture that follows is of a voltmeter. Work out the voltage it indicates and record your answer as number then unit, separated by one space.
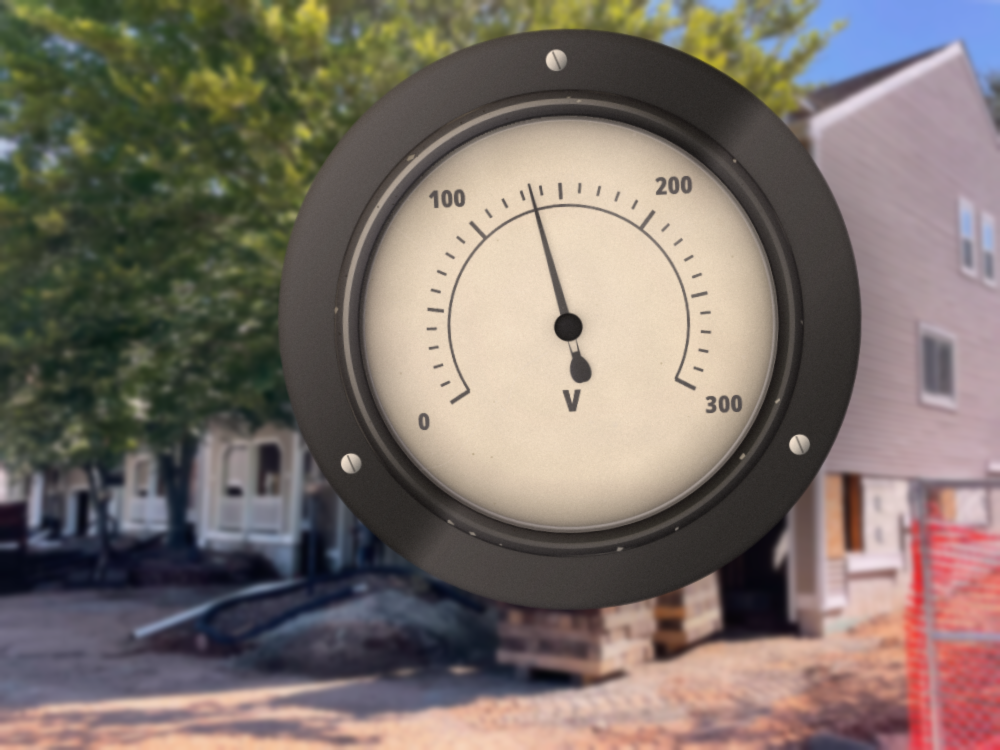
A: 135 V
